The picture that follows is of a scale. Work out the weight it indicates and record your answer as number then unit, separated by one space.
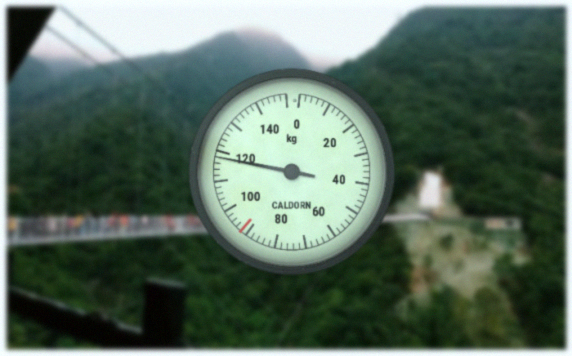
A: 118 kg
